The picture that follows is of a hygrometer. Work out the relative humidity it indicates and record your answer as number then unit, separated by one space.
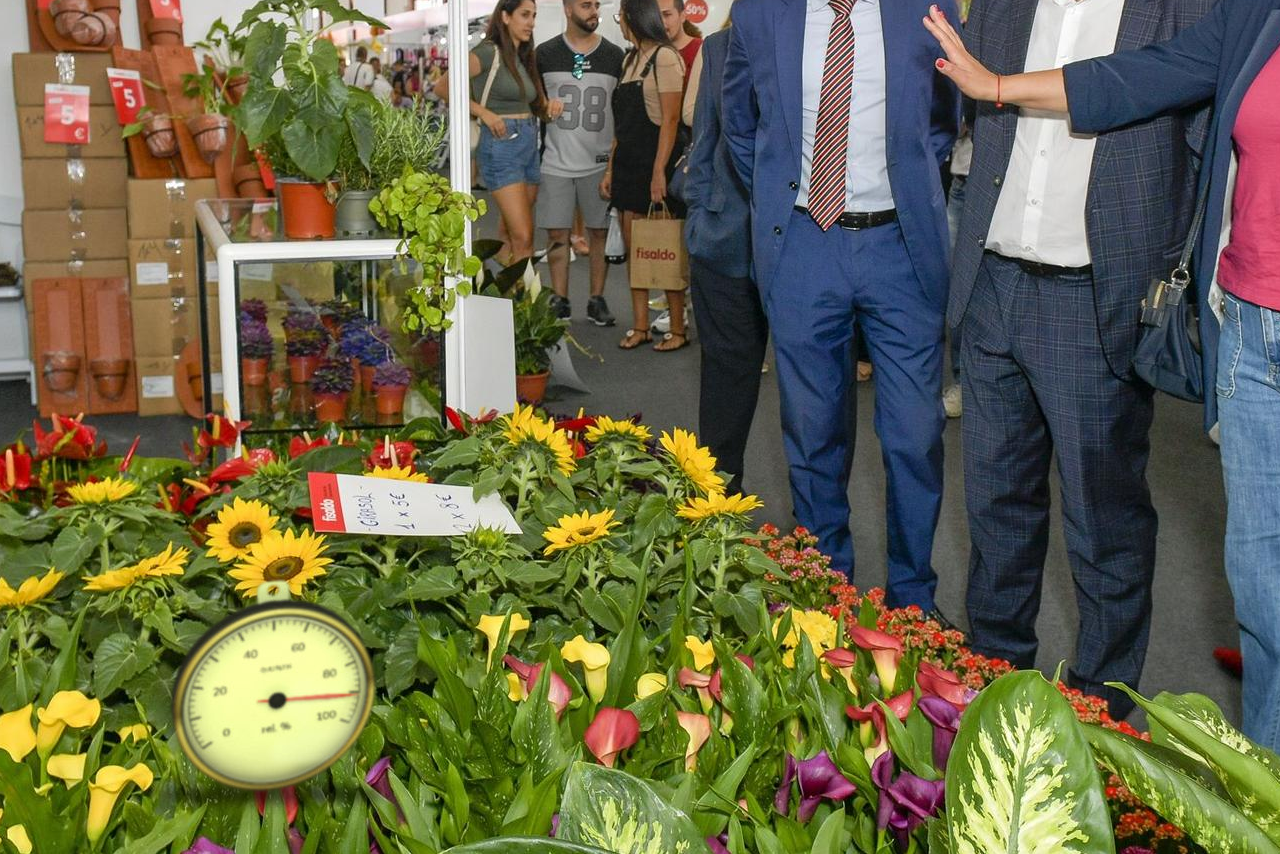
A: 90 %
